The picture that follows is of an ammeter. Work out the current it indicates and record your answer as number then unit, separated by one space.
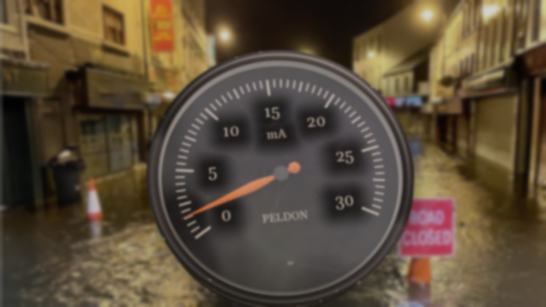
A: 1.5 mA
